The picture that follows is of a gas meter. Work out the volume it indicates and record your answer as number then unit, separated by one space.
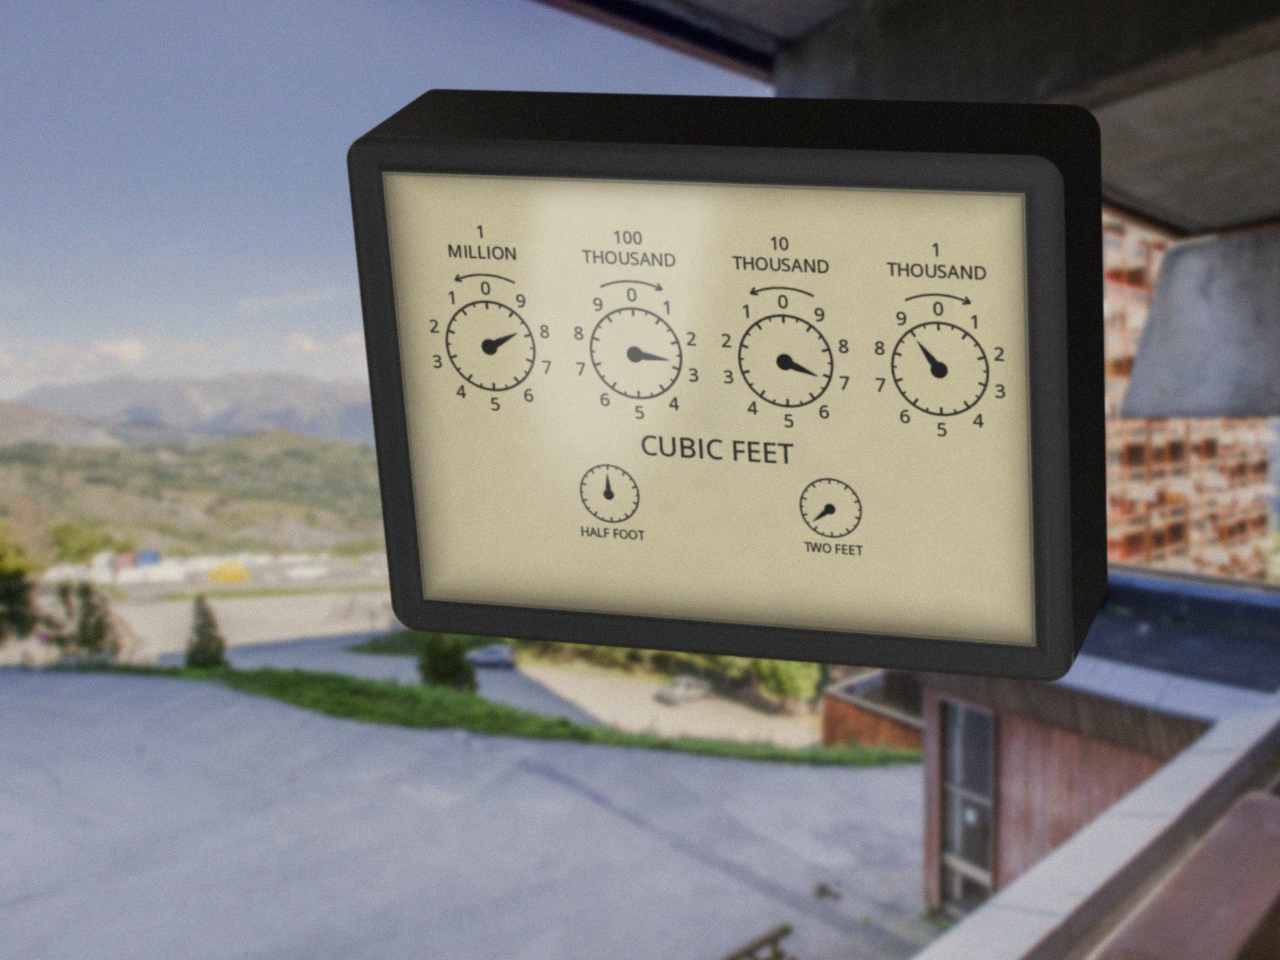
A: 826900 ft³
